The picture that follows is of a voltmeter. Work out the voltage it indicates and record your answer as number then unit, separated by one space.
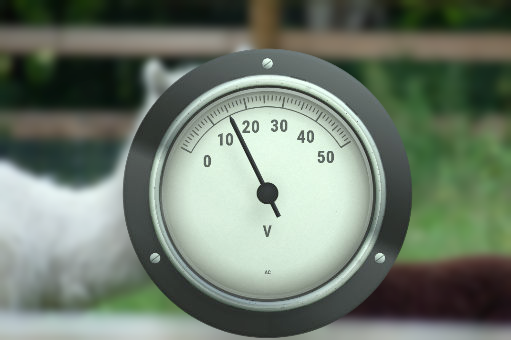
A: 15 V
